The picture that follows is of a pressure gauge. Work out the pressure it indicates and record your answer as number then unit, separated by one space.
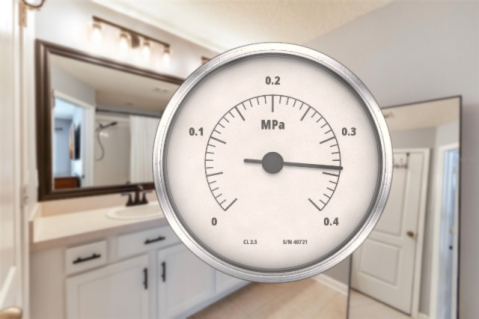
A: 0.34 MPa
